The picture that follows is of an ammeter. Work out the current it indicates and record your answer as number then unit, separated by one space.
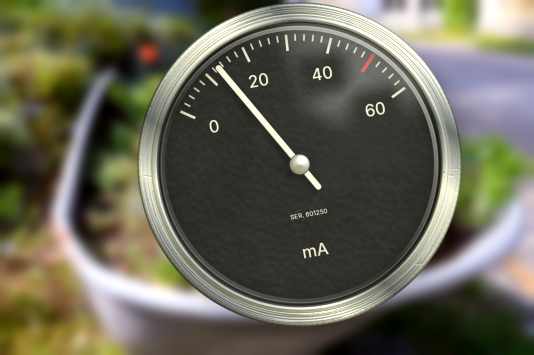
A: 13 mA
